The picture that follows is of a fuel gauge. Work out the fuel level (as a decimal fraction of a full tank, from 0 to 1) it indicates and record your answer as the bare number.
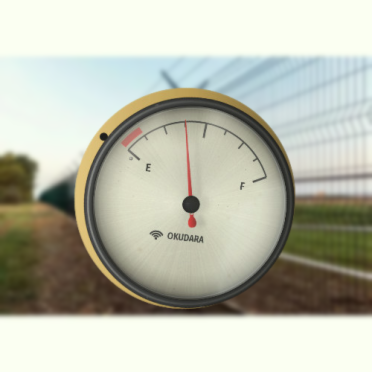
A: 0.375
